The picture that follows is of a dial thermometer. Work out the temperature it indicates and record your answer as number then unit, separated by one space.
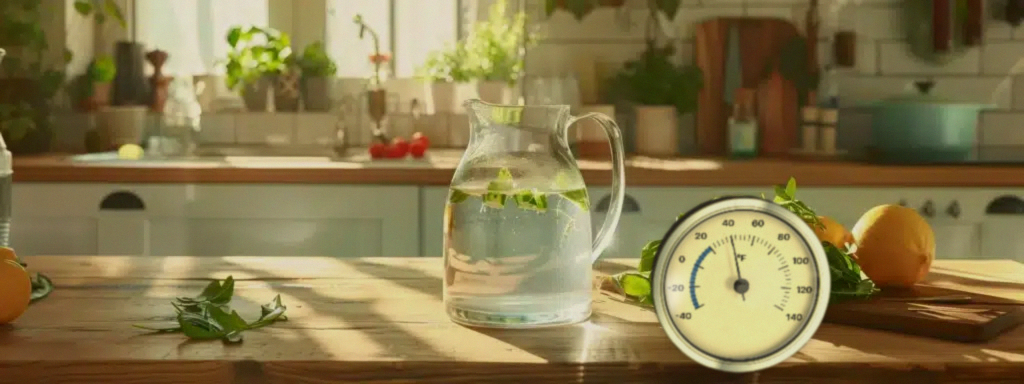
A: 40 °F
